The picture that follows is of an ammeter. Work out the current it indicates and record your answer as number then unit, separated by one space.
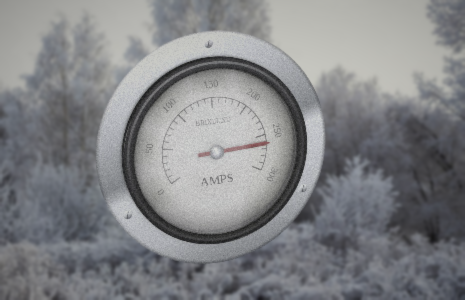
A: 260 A
